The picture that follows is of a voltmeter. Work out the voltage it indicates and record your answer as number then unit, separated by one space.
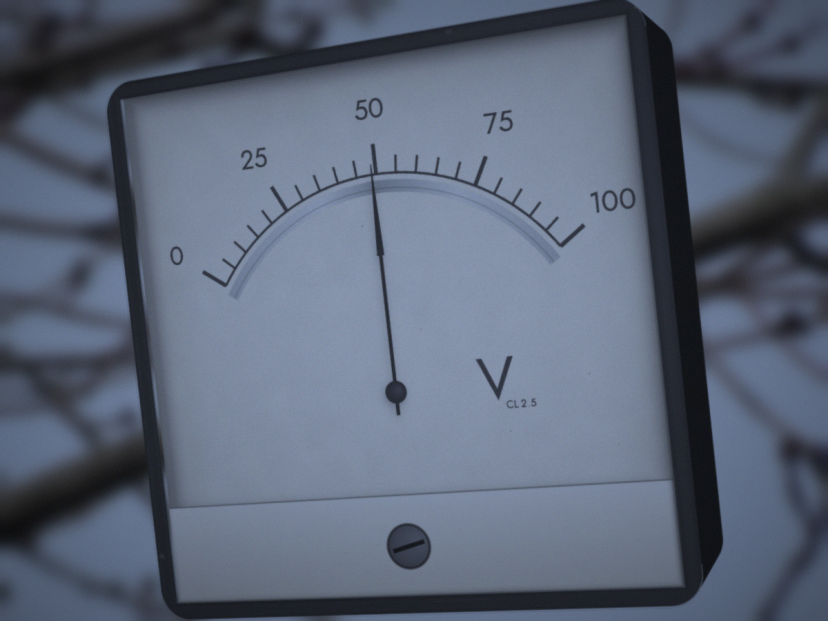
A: 50 V
